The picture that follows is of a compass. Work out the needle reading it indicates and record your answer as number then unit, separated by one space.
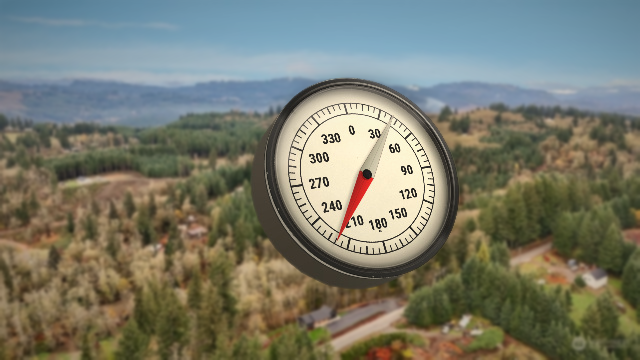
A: 220 °
